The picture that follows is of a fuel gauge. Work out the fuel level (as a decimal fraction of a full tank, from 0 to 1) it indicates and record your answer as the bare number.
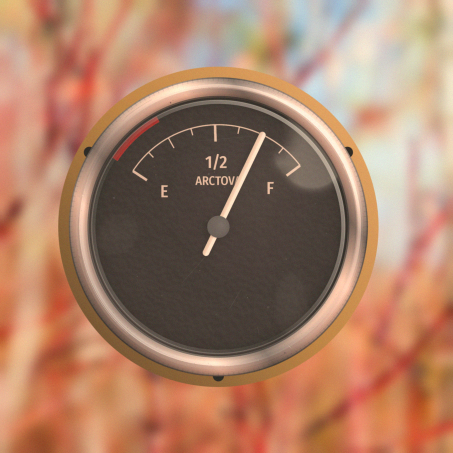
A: 0.75
